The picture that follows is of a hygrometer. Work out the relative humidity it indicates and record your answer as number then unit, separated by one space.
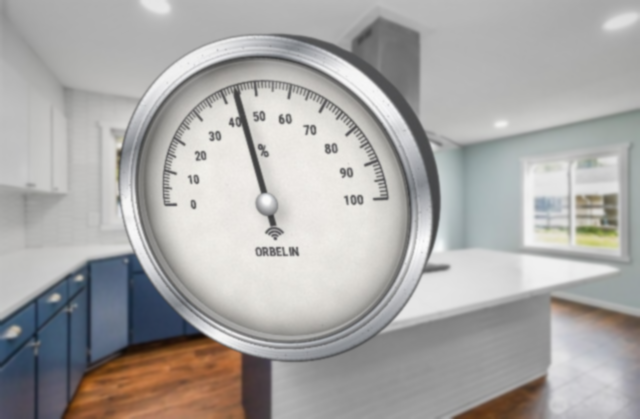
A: 45 %
